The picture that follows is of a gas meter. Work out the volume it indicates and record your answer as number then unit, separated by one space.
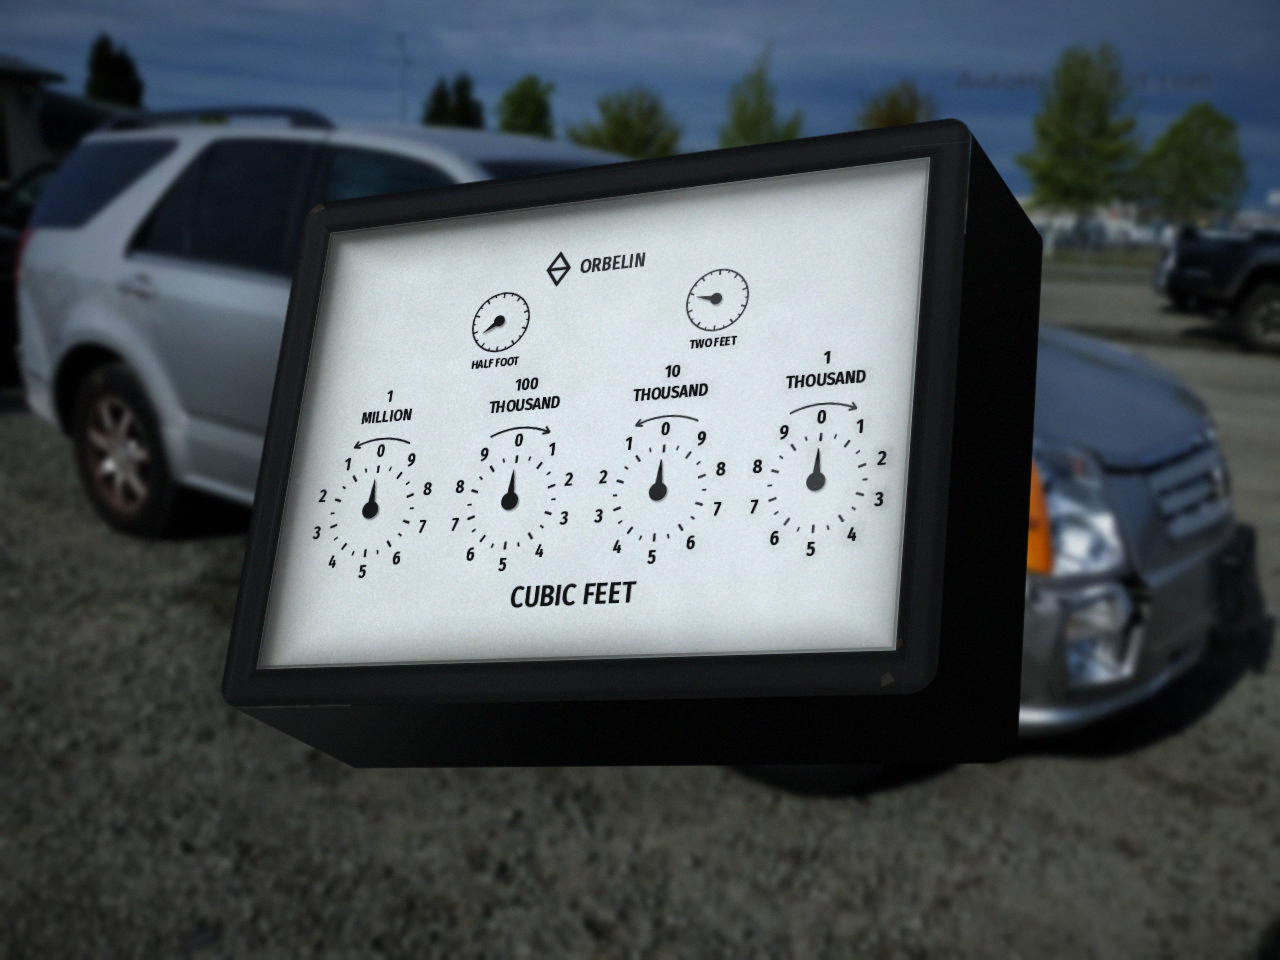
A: 0 ft³
